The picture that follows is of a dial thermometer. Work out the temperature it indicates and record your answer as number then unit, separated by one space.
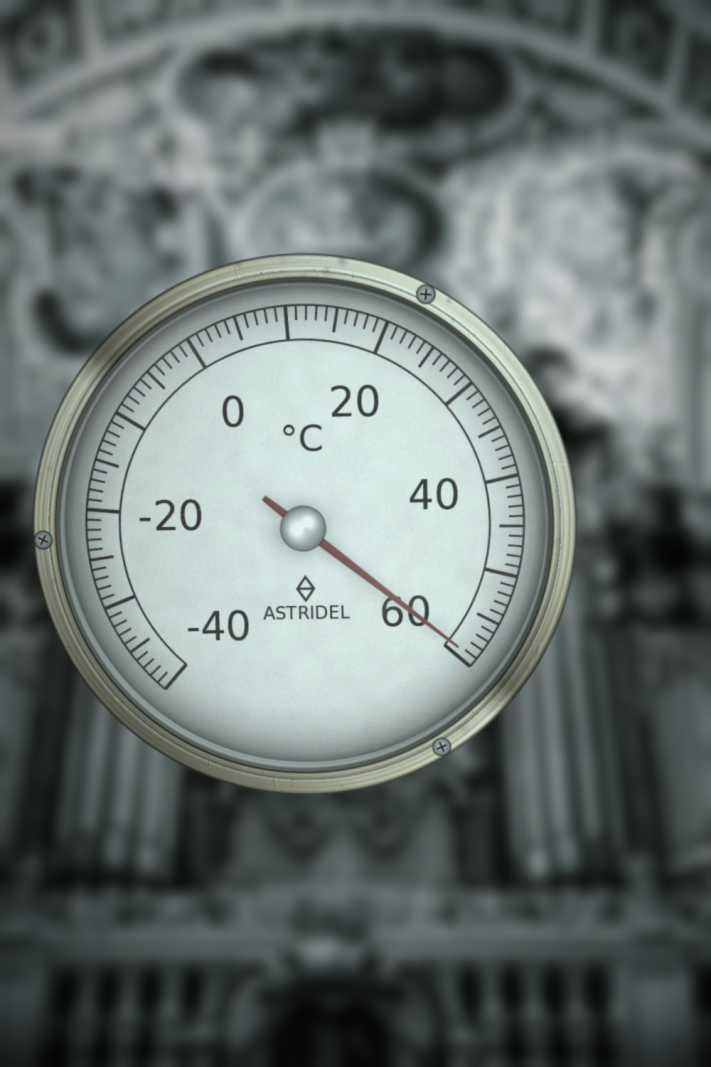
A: 59 °C
